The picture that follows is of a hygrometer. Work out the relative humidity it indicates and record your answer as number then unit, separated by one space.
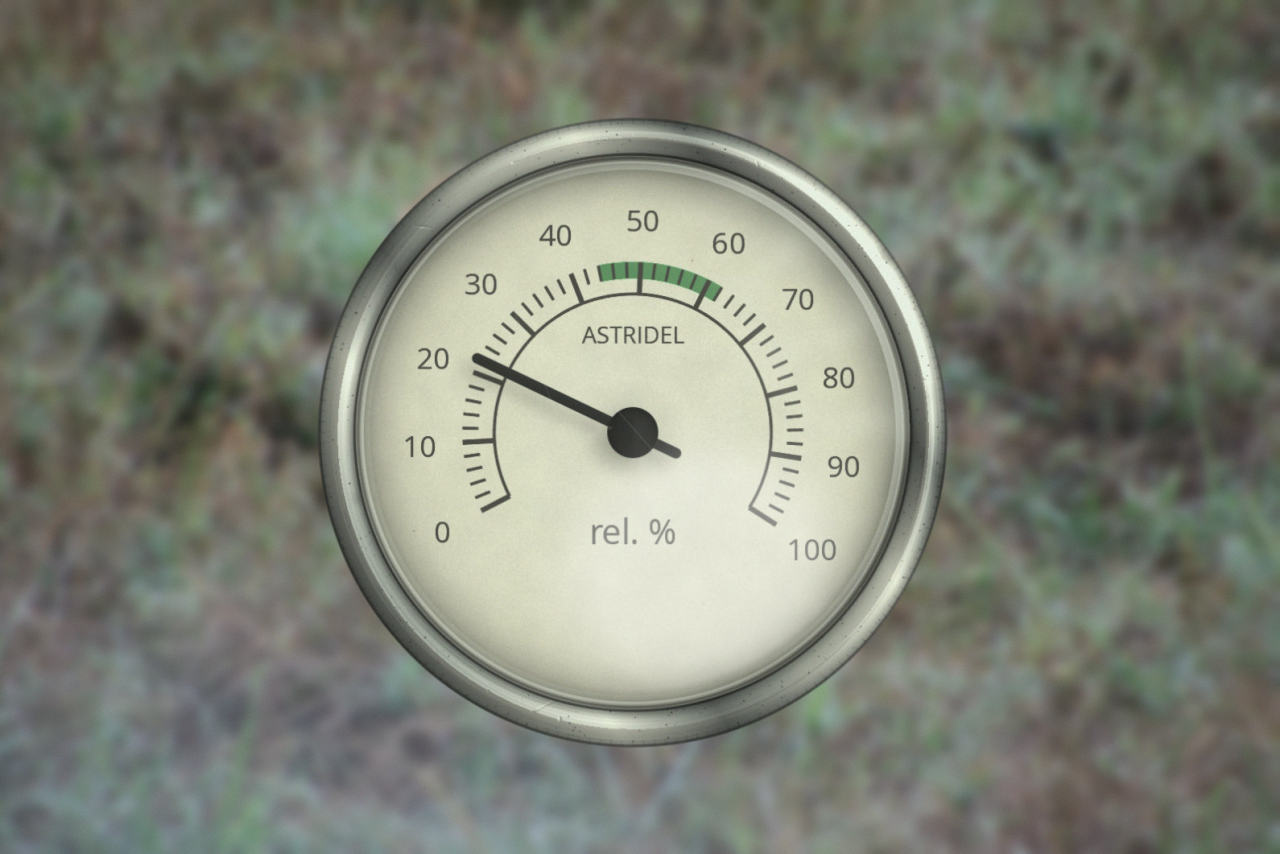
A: 22 %
